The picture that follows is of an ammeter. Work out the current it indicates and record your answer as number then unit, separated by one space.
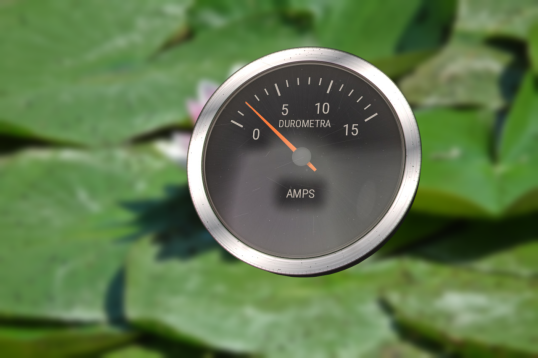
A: 2 A
